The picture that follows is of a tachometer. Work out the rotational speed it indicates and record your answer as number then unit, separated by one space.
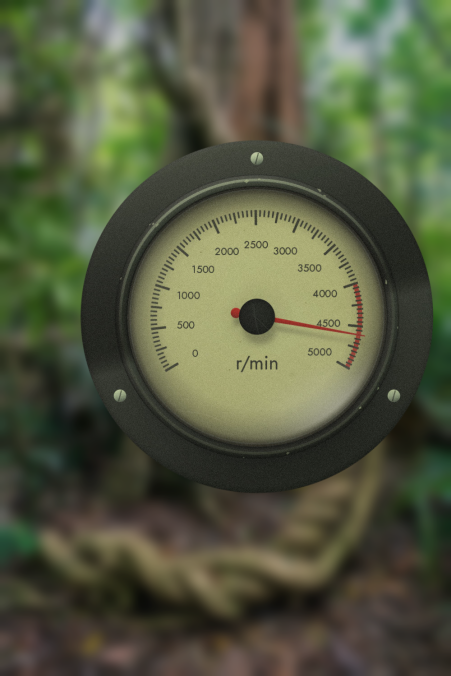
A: 4600 rpm
